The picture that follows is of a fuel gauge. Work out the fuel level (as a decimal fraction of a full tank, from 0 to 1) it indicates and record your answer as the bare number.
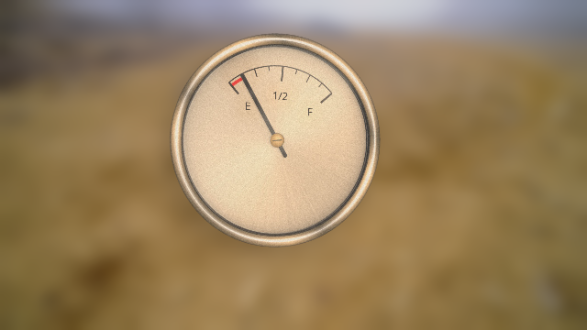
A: 0.125
